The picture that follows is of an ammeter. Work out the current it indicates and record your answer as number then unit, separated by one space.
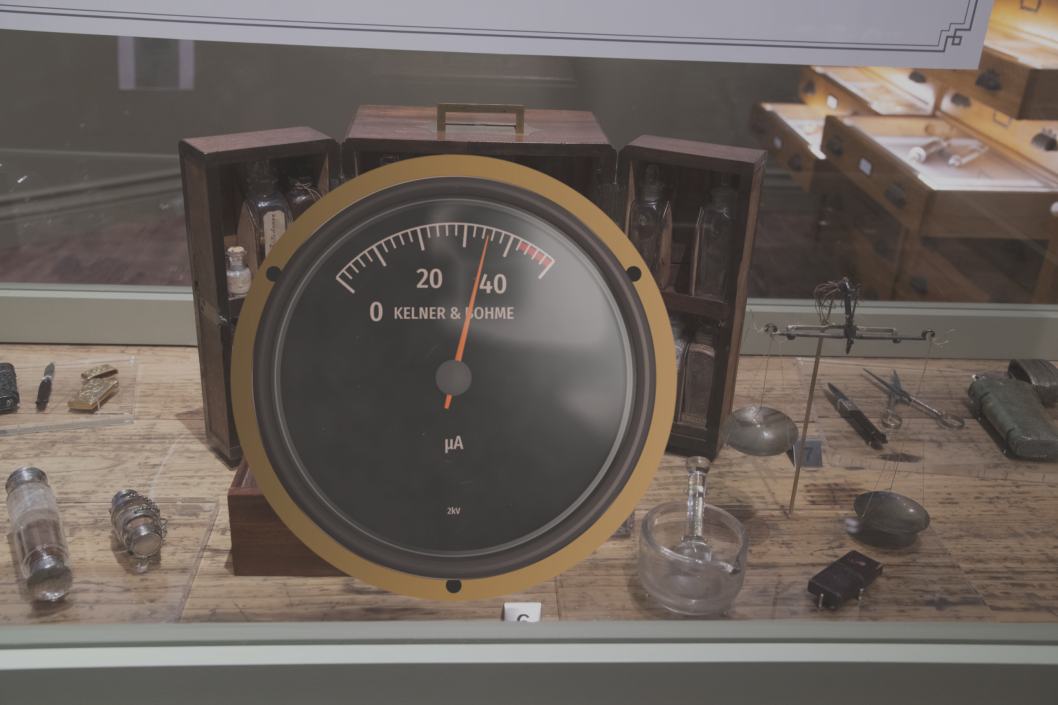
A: 35 µA
